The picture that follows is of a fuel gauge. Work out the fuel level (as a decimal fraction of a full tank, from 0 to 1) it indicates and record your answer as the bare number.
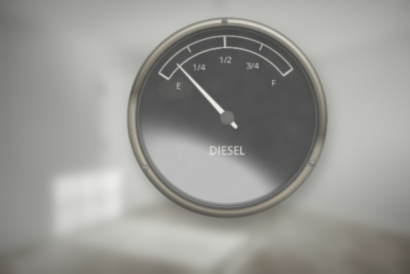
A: 0.125
